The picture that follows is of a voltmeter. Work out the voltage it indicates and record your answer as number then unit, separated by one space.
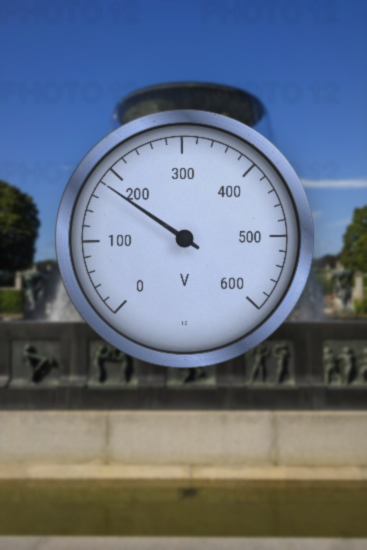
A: 180 V
